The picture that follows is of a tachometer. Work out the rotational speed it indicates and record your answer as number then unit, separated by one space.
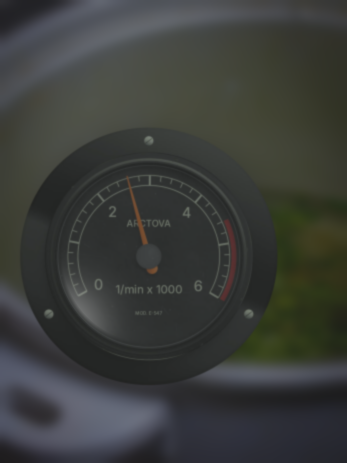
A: 2600 rpm
